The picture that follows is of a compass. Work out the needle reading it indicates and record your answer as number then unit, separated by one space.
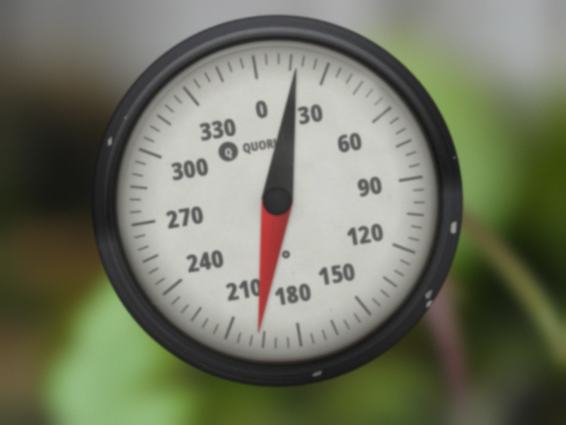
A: 197.5 °
